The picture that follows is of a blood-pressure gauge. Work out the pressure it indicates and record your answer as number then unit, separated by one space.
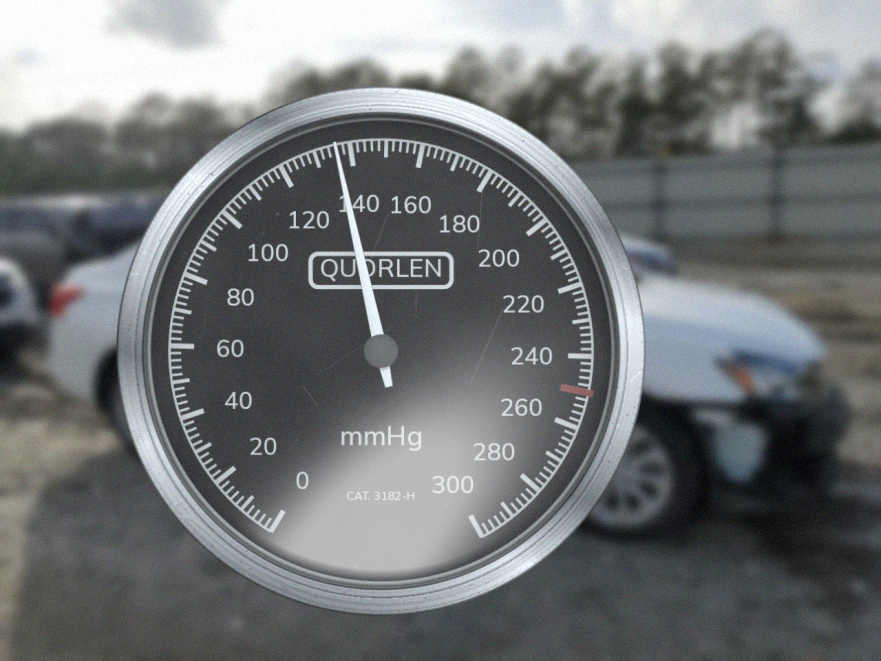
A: 136 mmHg
